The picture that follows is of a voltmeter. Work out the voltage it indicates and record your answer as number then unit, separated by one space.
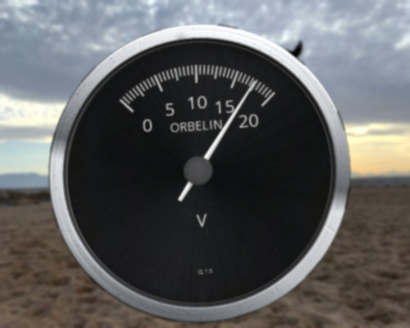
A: 17.5 V
